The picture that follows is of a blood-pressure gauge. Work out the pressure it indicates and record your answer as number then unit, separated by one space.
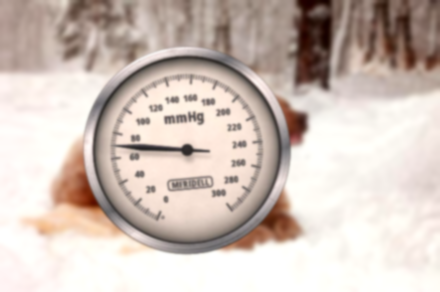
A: 70 mmHg
